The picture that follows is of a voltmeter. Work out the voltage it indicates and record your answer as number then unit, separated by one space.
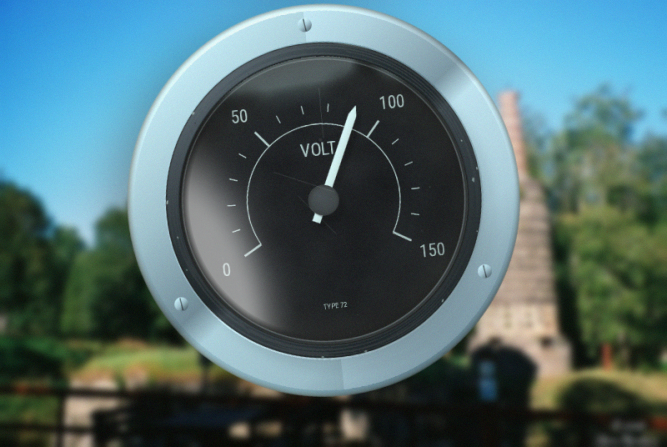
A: 90 V
